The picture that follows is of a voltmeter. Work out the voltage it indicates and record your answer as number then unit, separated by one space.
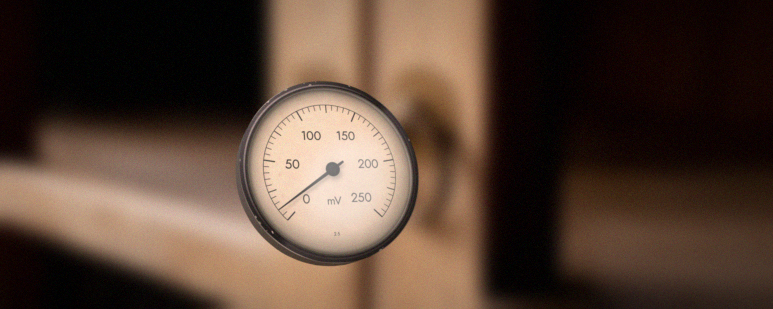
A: 10 mV
